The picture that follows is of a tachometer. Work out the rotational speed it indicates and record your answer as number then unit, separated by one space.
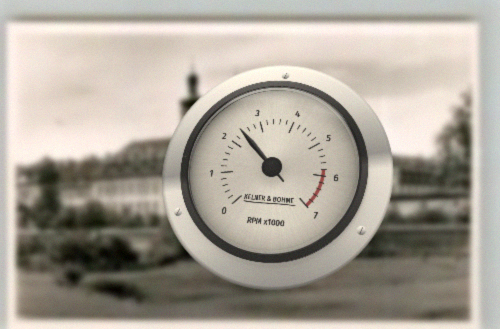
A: 2400 rpm
